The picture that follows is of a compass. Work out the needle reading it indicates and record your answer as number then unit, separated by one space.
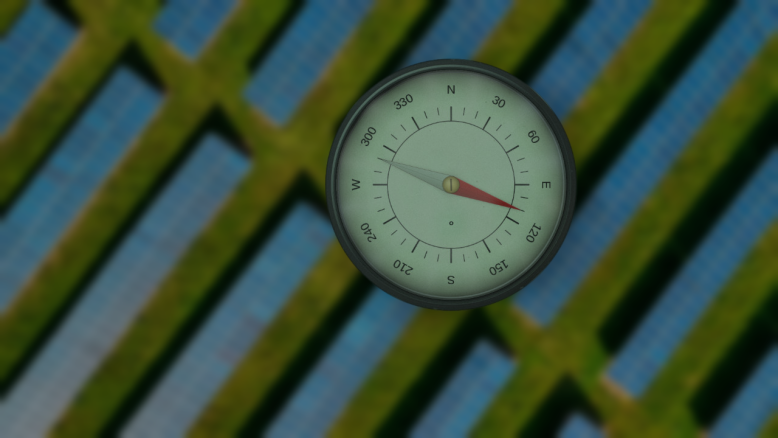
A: 110 °
